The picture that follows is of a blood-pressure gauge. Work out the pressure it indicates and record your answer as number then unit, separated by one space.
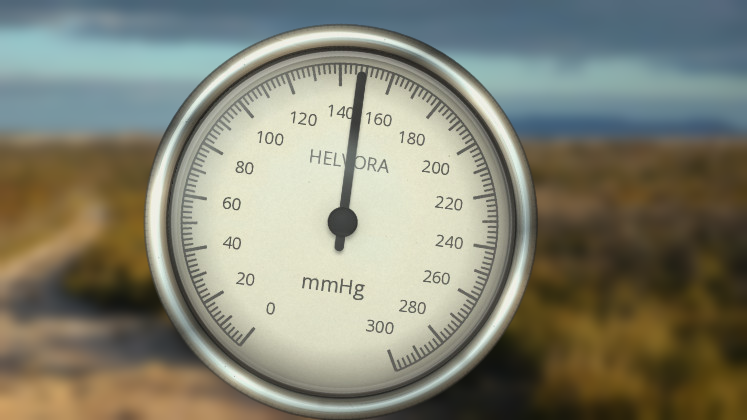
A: 148 mmHg
